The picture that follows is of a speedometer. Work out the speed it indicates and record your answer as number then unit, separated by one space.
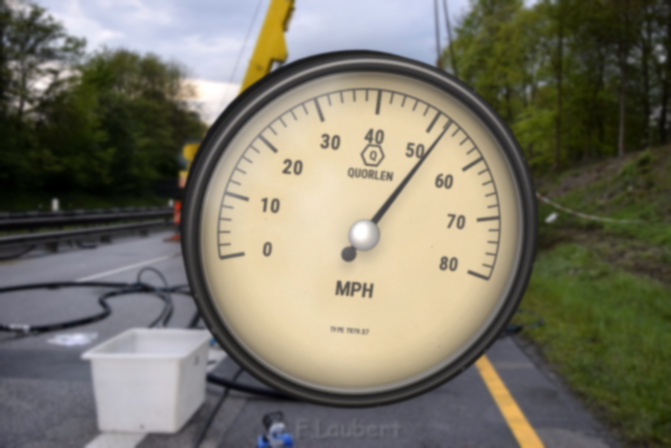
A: 52 mph
